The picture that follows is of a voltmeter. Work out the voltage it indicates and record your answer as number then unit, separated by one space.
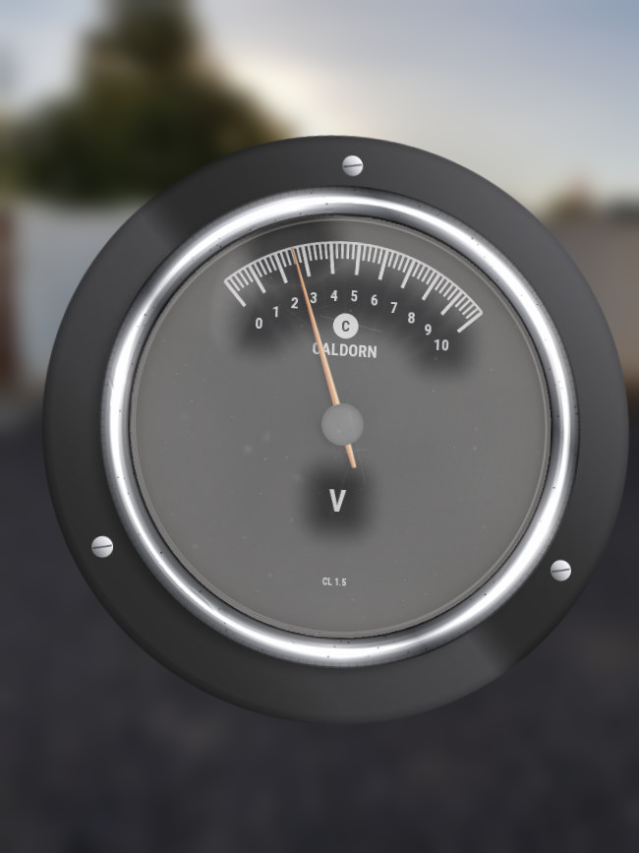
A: 2.6 V
